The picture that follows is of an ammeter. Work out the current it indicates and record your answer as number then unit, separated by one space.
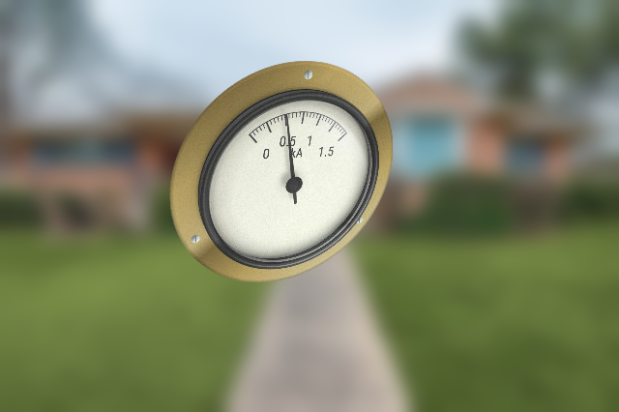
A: 0.5 kA
